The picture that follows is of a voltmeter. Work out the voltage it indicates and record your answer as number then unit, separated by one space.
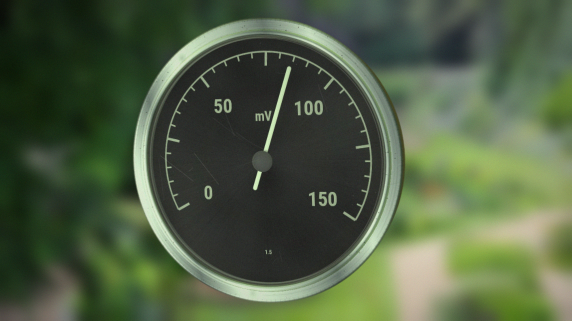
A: 85 mV
